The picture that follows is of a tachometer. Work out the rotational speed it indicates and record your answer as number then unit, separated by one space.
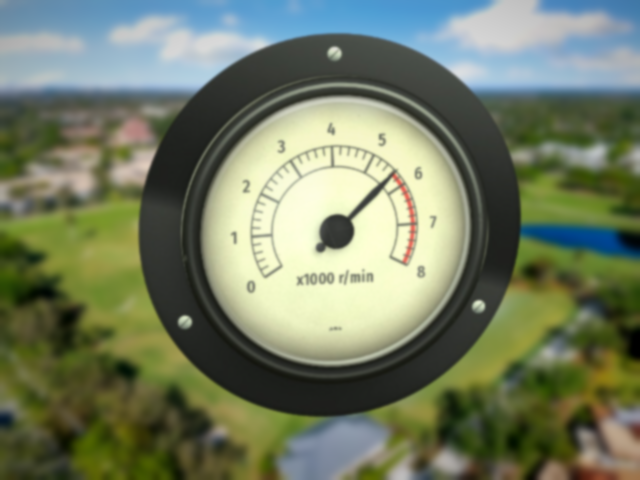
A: 5600 rpm
